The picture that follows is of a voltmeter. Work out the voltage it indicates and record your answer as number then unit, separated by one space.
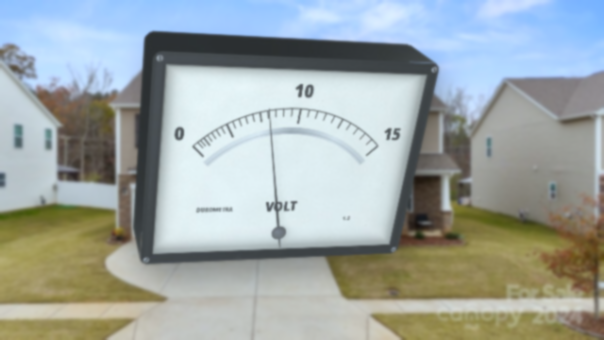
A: 8 V
